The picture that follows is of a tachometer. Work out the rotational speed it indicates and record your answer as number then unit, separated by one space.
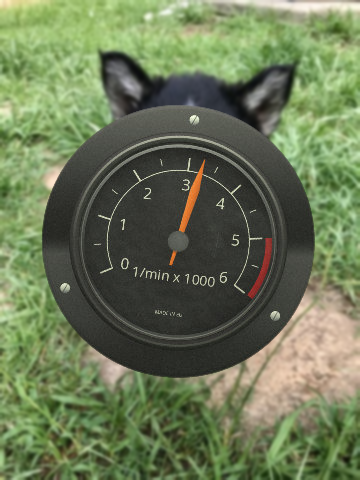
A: 3250 rpm
